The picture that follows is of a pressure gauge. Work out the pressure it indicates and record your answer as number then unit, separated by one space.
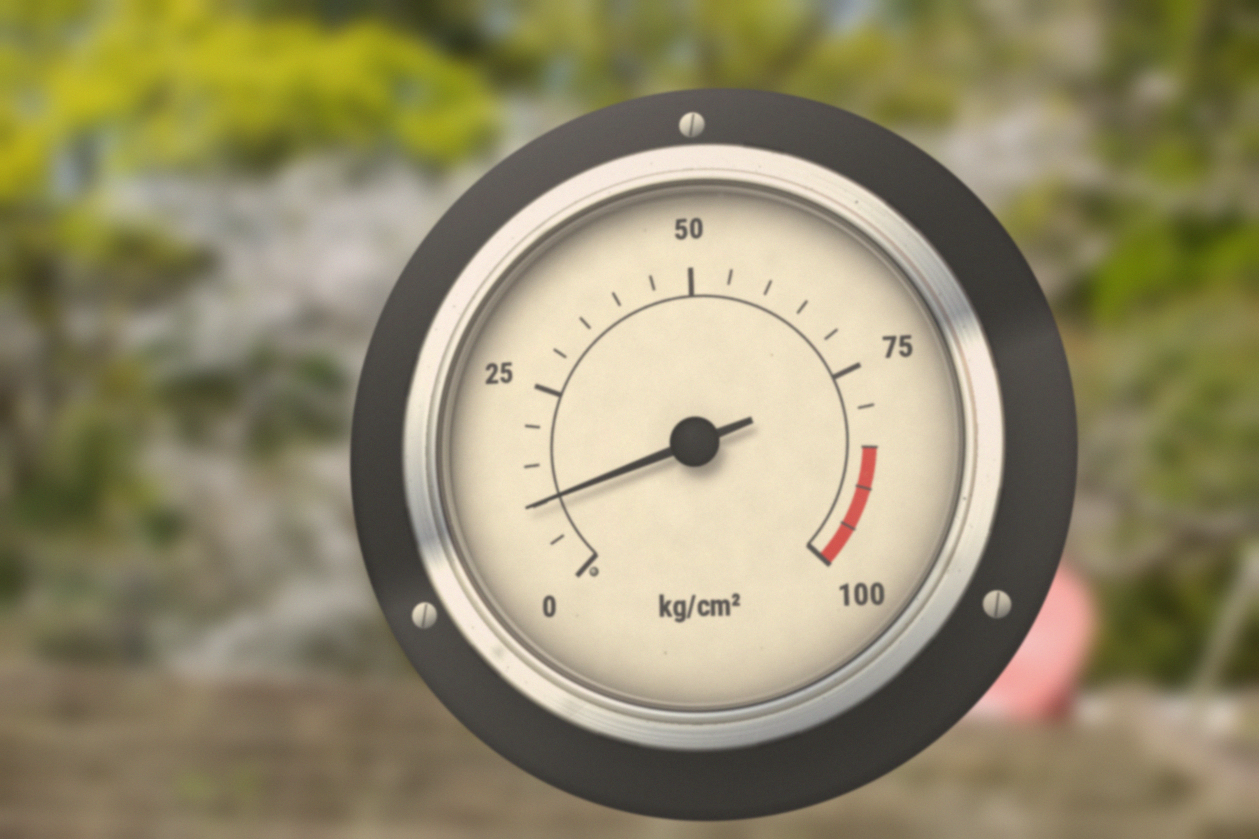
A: 10 kg/cm²
